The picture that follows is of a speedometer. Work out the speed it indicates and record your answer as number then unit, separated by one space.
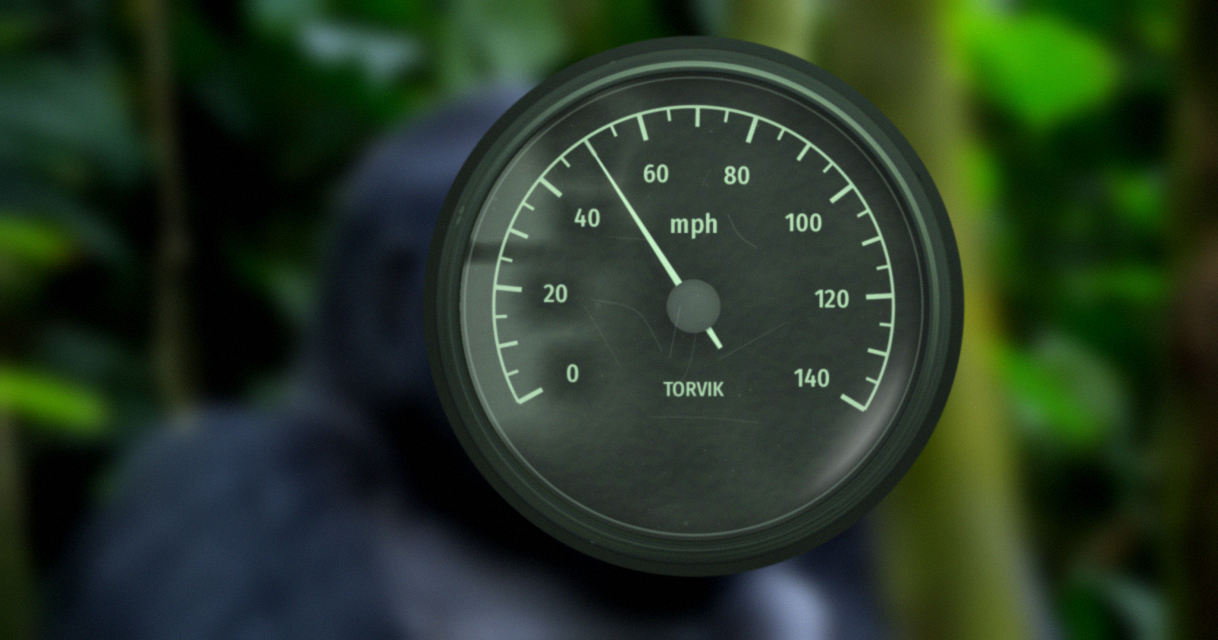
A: 50 mph
